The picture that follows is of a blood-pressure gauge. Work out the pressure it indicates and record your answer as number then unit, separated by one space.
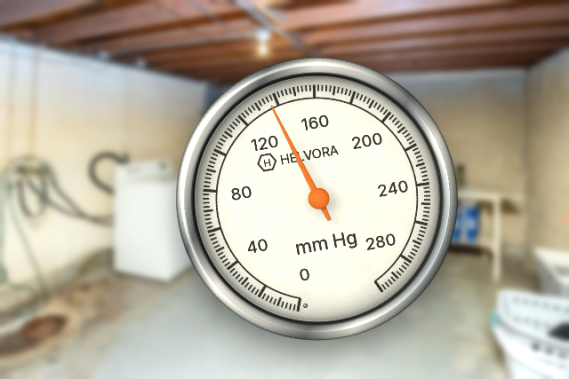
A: 136 mmHg
